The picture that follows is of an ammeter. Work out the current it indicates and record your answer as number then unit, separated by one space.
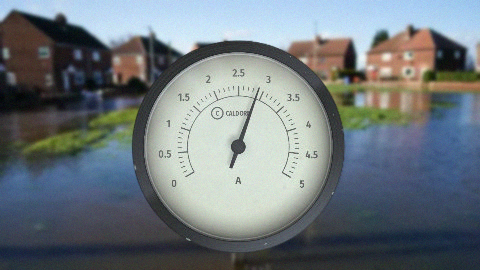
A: 2.9 A
